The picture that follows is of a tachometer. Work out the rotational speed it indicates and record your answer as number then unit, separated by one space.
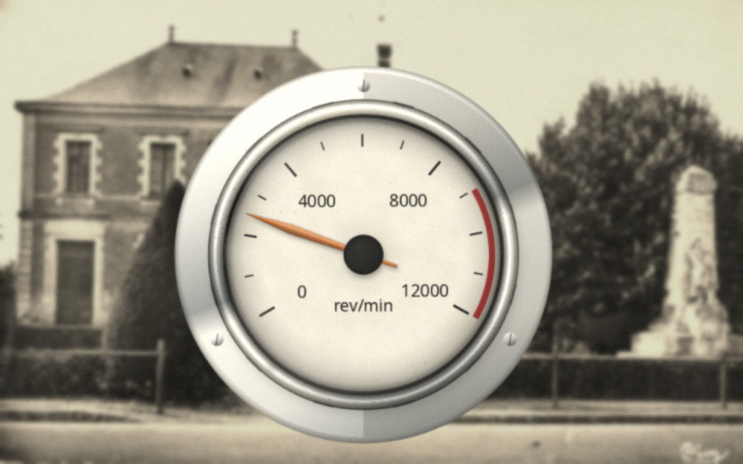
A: 2500 rpm
